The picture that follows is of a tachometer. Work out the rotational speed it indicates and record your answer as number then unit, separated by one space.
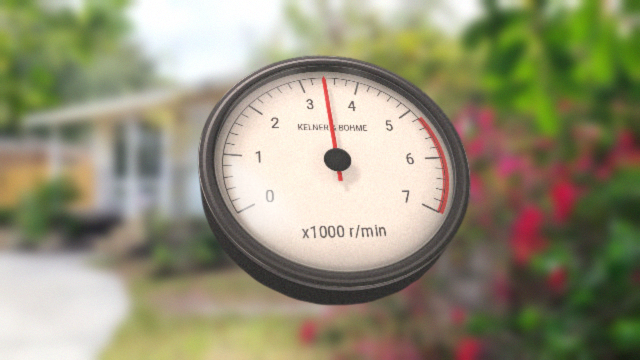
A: 3400 rpm
